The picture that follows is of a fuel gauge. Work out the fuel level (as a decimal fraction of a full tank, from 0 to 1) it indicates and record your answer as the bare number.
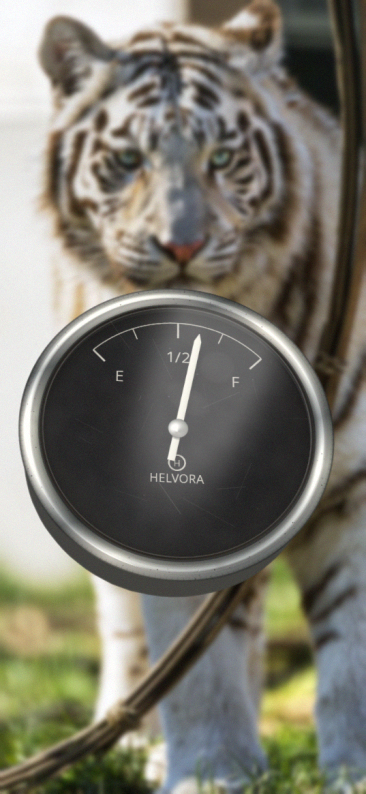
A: 0.625
